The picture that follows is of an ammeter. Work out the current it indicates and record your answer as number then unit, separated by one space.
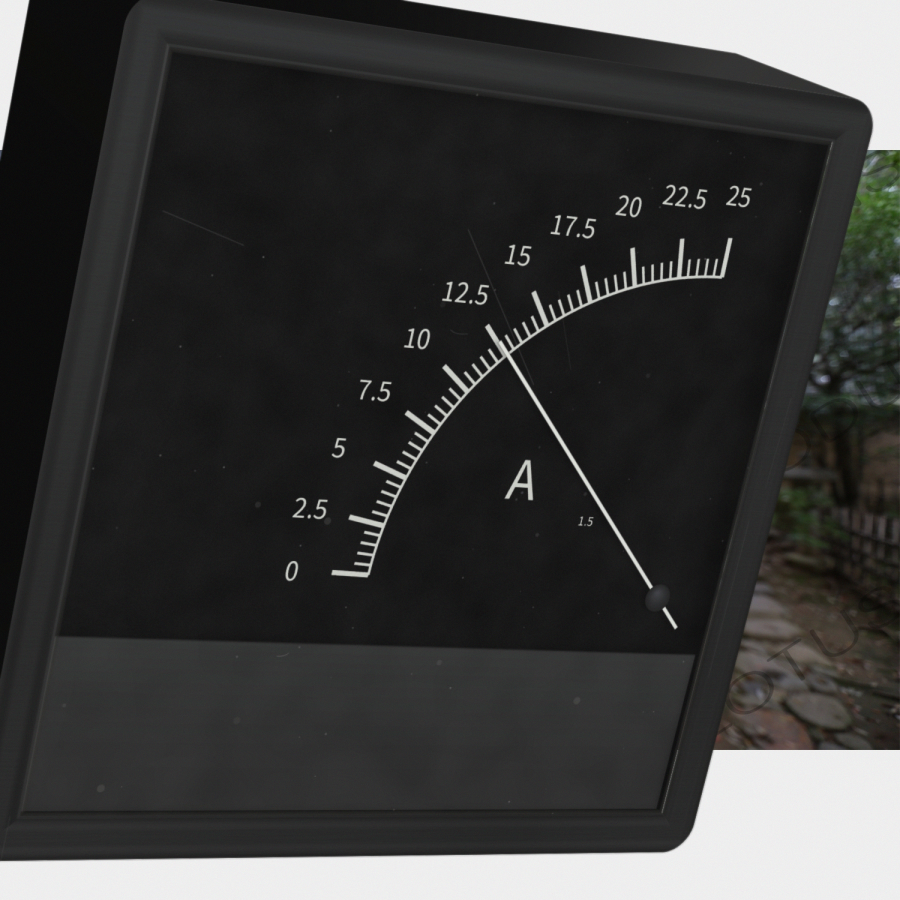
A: 12.5 A
